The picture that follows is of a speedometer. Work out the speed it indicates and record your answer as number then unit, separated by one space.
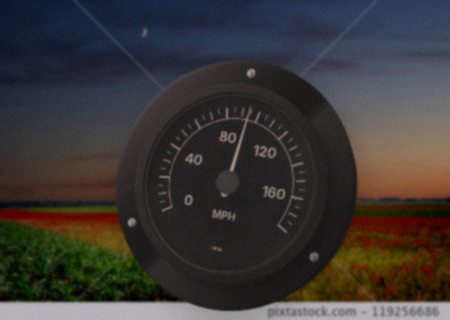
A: 95 mph
